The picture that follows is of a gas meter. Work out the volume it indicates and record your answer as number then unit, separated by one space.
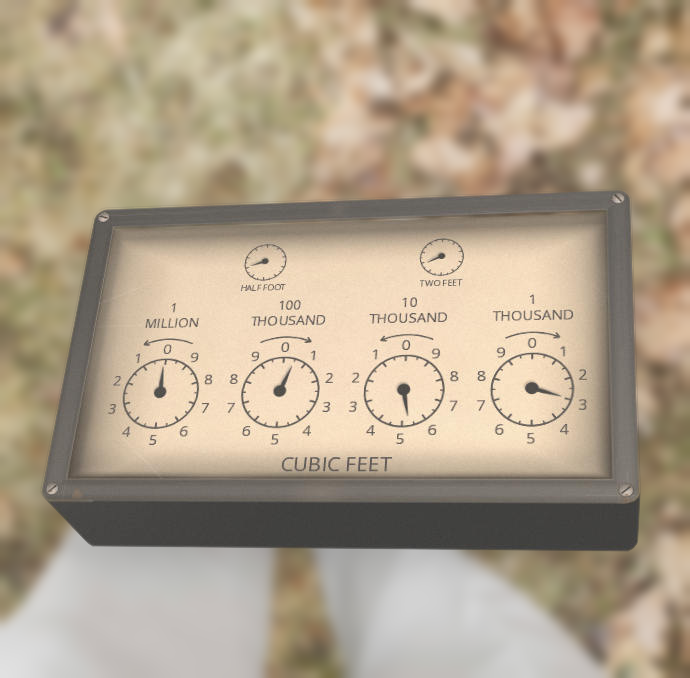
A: 5300 ft³
